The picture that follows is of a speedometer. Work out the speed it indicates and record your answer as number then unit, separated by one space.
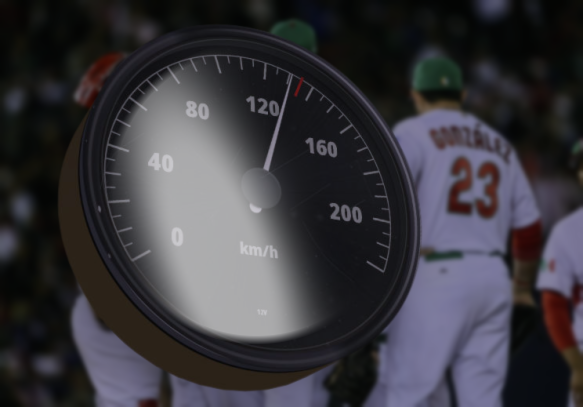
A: 130 km/h
